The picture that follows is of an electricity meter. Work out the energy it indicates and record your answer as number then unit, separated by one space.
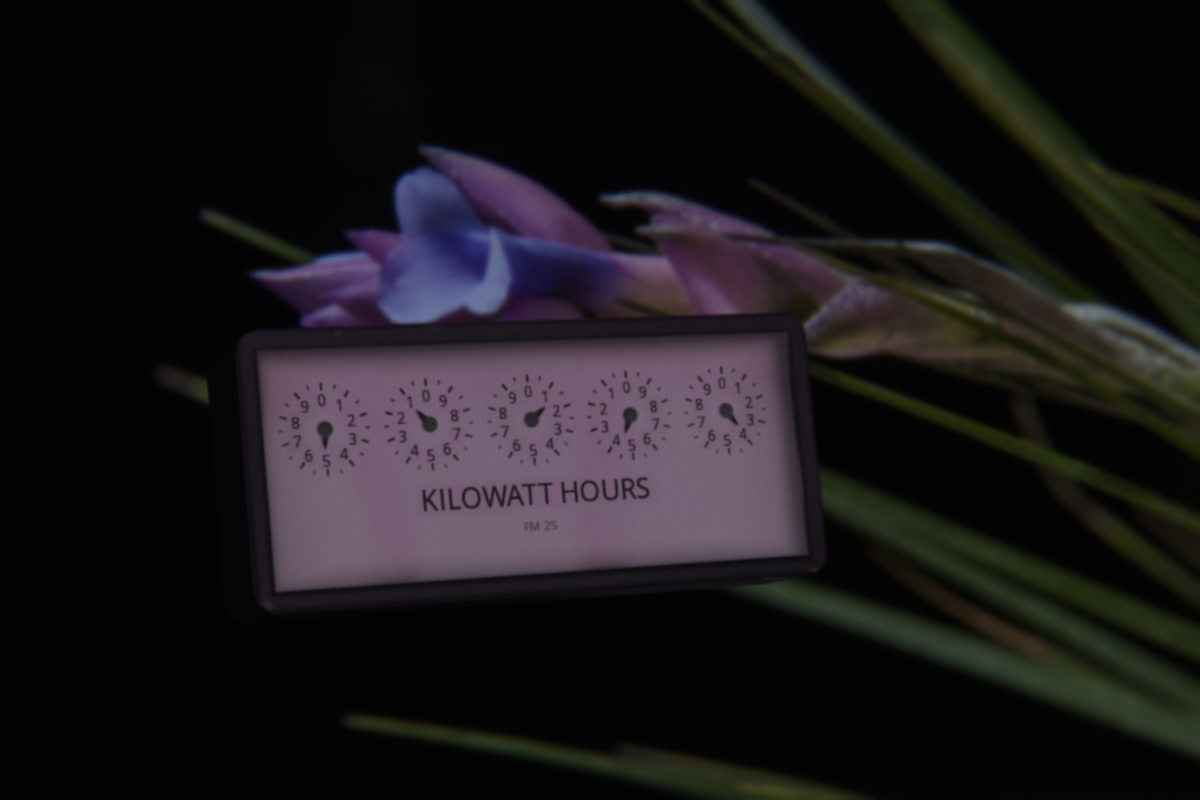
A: 51144 kWh
